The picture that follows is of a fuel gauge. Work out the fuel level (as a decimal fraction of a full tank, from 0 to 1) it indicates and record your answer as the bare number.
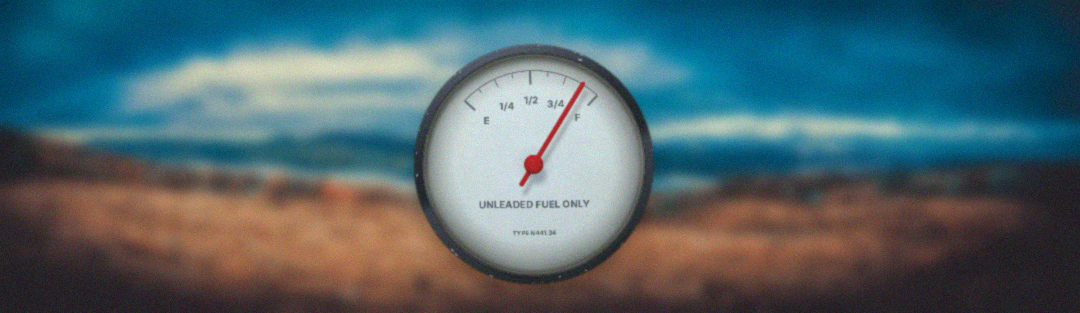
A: 0.875
